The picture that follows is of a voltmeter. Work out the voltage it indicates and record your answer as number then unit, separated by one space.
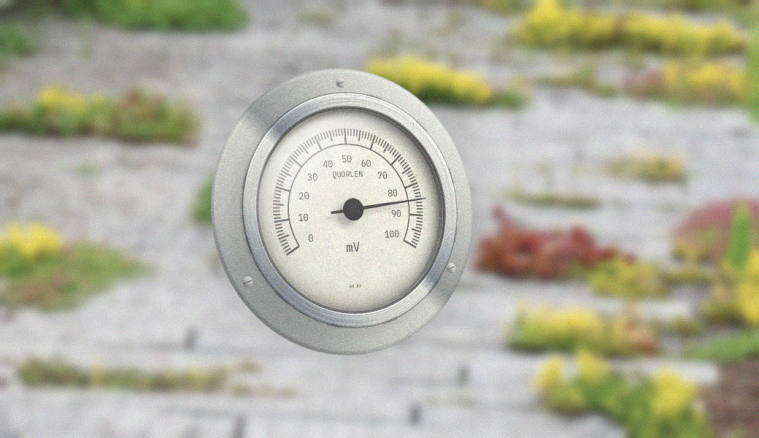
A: 85 mV
